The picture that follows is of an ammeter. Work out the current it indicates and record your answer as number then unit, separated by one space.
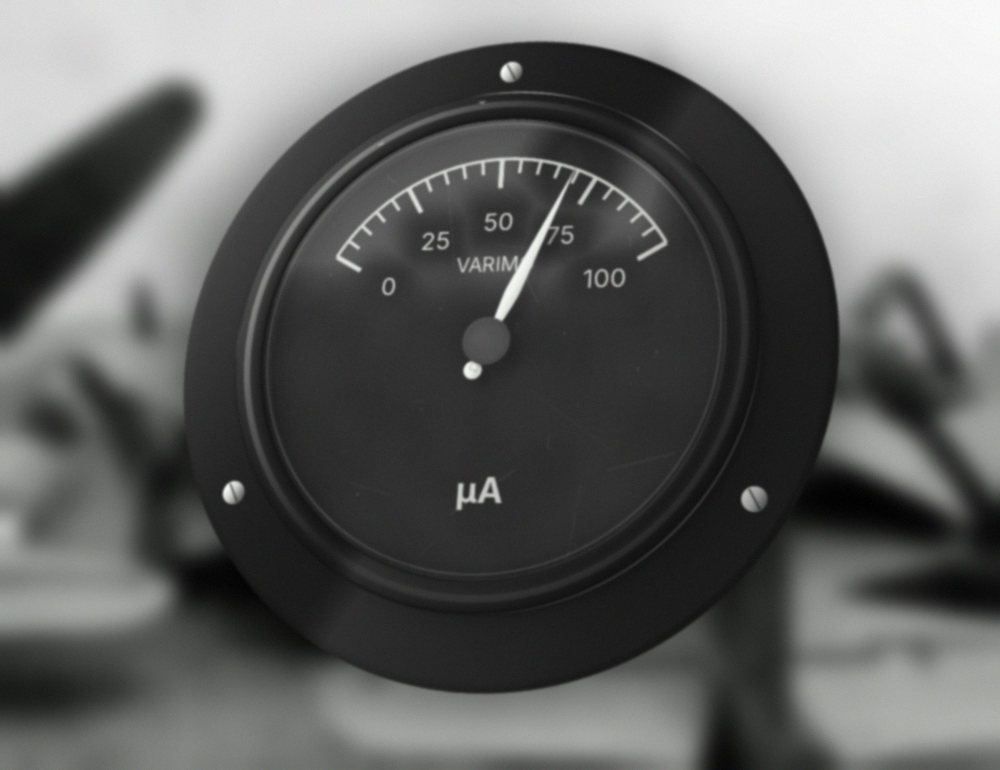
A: 70 µA
